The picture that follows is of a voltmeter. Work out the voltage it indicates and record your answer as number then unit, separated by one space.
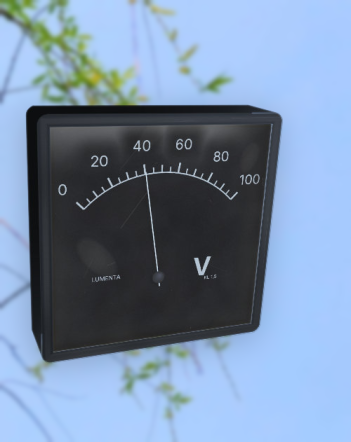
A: 40 V
